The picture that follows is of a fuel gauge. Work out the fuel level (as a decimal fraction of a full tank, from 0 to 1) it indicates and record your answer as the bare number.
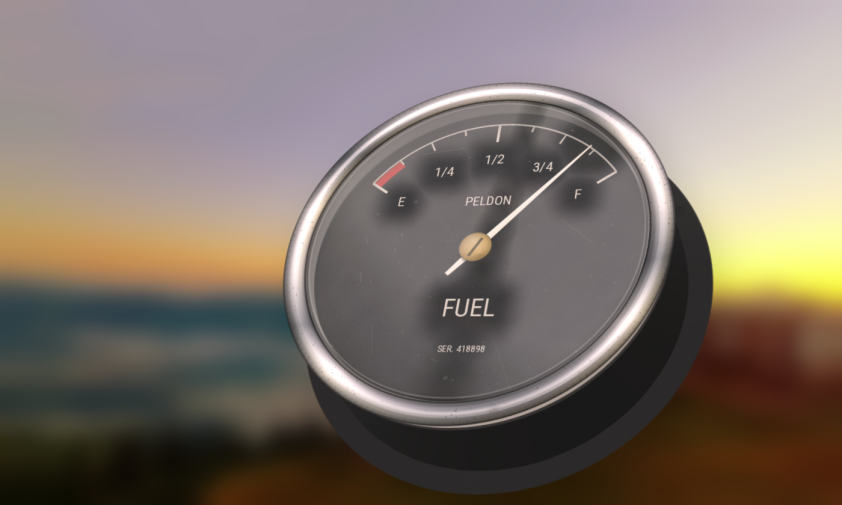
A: 0.875
